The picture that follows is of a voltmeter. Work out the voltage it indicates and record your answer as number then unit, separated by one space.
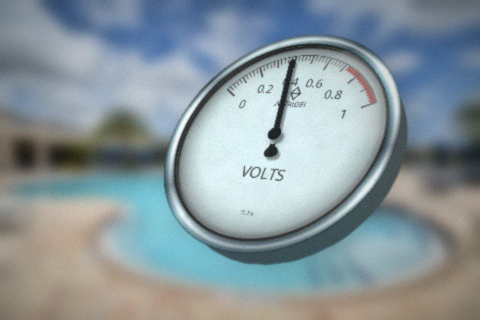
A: 0.4 V
